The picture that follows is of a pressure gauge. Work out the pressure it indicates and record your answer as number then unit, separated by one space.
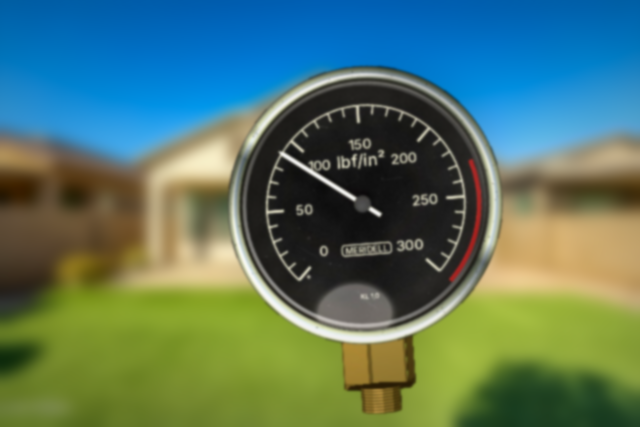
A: 90 psi
